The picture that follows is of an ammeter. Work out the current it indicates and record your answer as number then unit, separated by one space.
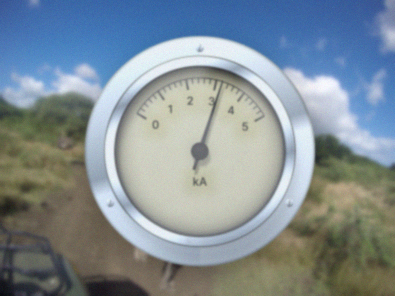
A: 3.2 kA
